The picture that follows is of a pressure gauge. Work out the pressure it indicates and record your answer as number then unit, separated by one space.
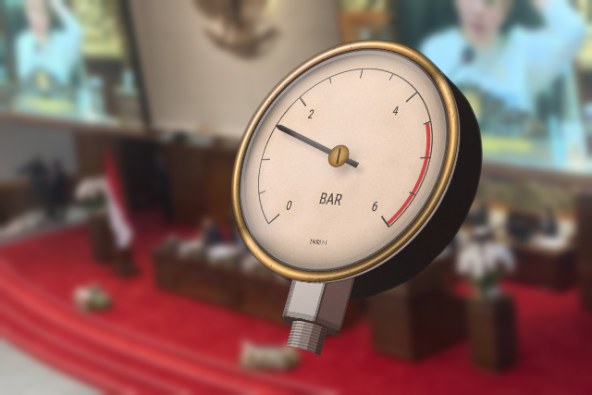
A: 1.5 bar
